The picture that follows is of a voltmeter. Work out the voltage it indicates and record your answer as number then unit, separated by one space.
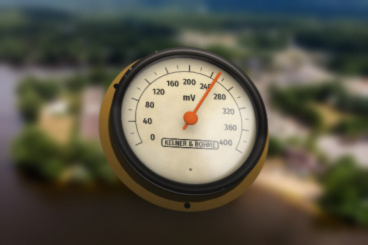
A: 250 mV
